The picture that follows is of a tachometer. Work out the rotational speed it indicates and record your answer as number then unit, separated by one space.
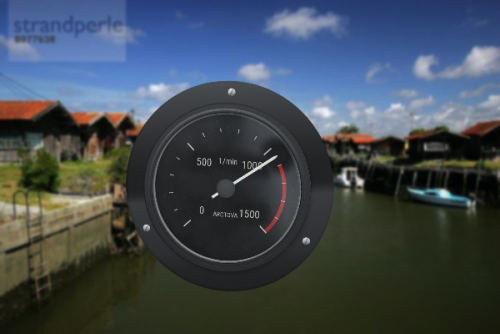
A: 1050 rpm
